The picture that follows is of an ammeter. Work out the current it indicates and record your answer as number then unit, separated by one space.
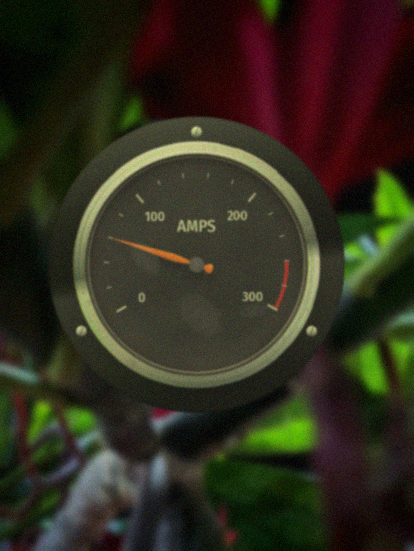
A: 60 A
